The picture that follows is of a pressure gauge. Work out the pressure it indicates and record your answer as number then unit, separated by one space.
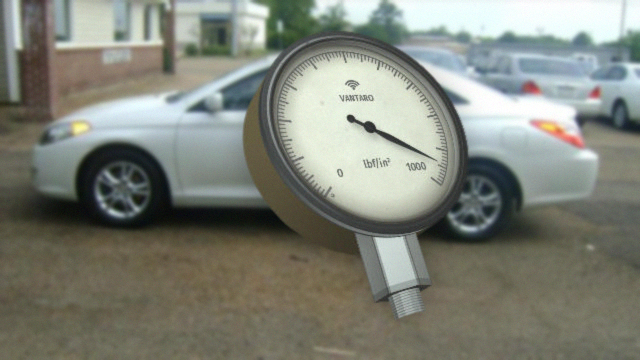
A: 950 psi
